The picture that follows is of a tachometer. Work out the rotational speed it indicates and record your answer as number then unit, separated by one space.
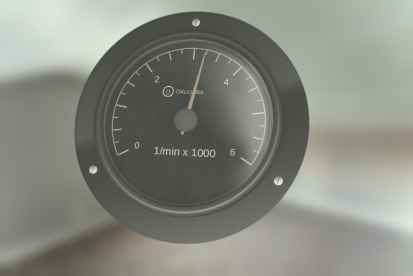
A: 3250 rpm
